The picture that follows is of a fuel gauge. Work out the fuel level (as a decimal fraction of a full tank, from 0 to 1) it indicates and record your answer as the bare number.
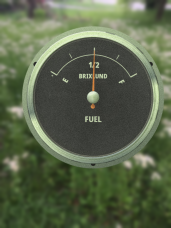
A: 0.5
